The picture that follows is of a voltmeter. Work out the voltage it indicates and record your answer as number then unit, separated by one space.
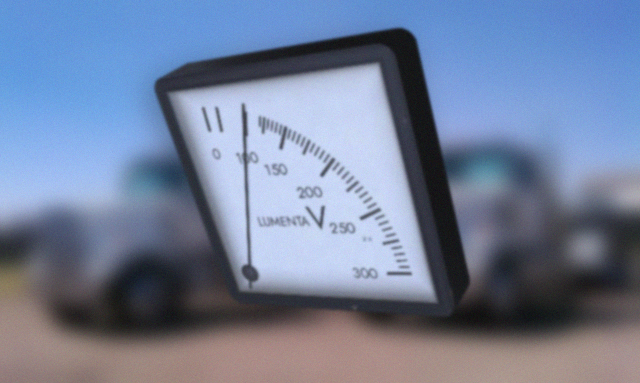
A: 100 V
